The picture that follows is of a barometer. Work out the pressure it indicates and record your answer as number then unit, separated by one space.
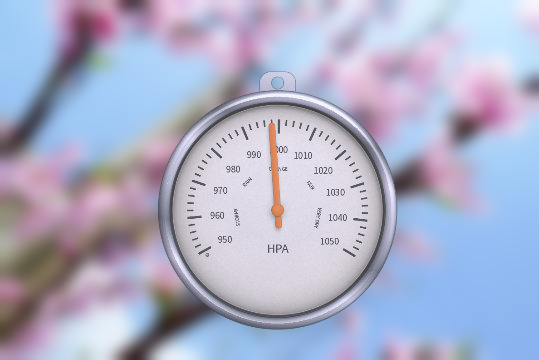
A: 998 hPa
